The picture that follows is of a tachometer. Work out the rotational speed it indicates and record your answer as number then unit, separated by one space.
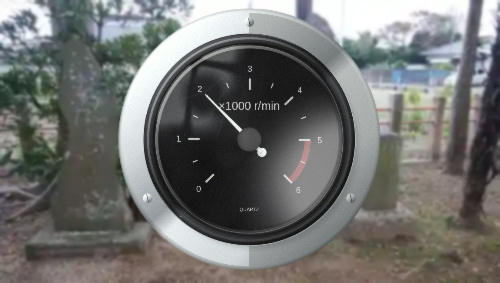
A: 2000 rpm
